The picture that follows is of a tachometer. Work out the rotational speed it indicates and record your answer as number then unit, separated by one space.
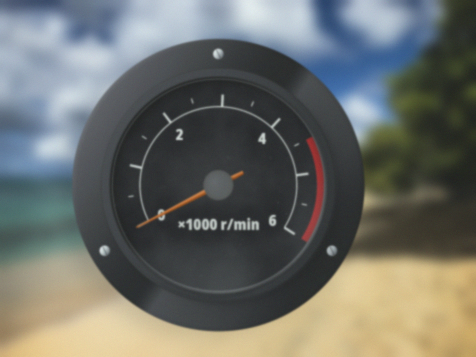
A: 0 rpm
